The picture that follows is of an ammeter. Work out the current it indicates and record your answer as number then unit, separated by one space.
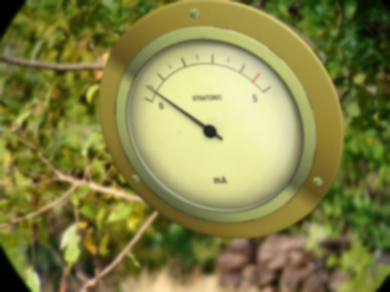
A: 0.5 mA
